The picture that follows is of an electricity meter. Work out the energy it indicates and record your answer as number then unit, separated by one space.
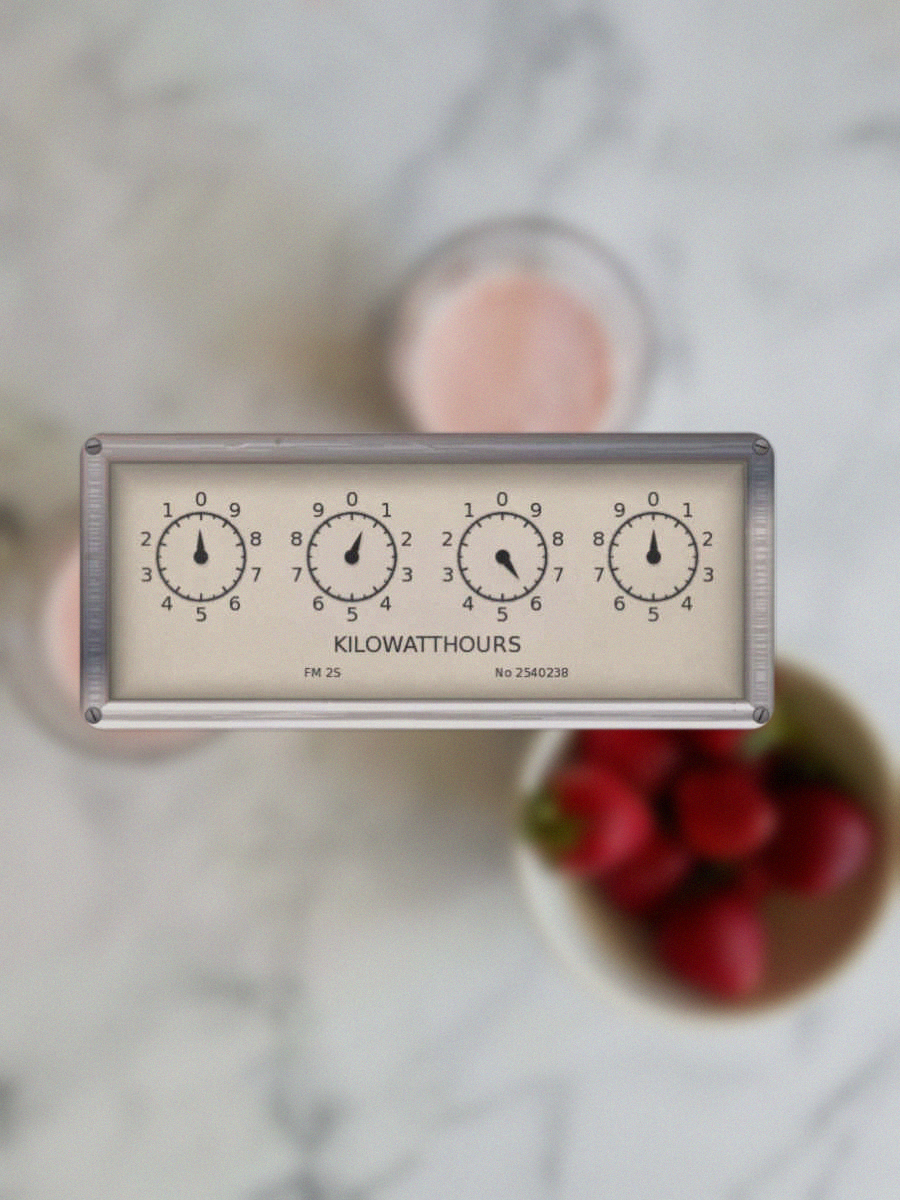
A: 60 kWh
